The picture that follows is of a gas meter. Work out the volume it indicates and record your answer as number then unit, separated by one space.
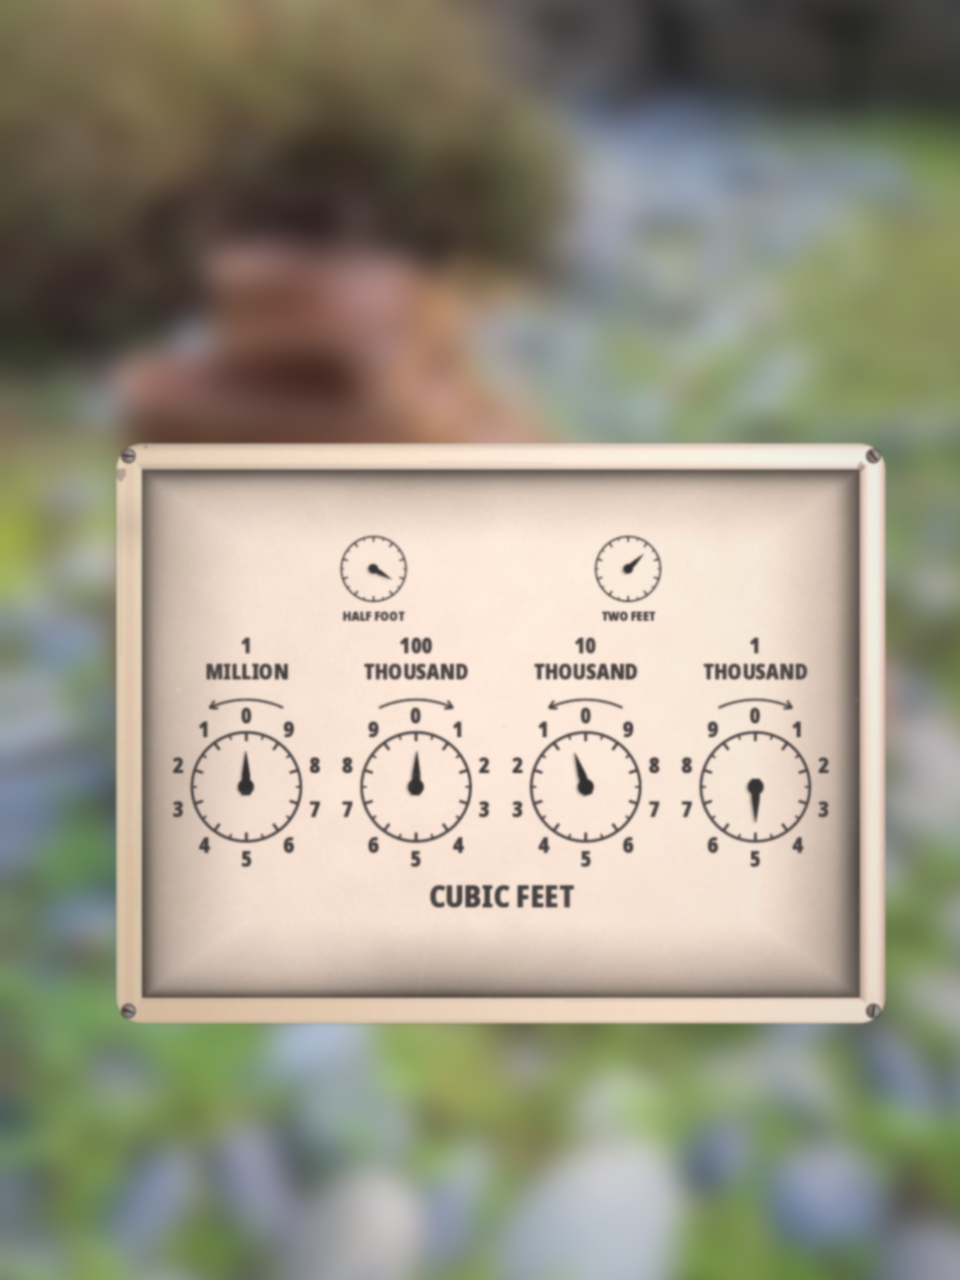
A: 500 ft³
